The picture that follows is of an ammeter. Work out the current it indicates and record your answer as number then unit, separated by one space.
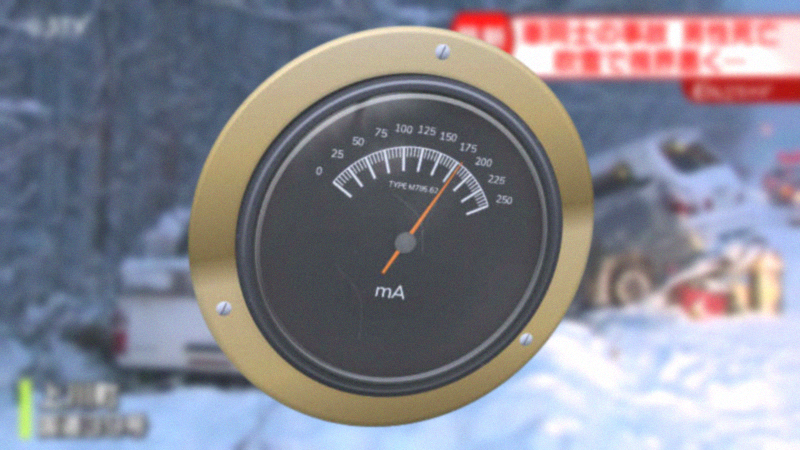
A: 175 mA
